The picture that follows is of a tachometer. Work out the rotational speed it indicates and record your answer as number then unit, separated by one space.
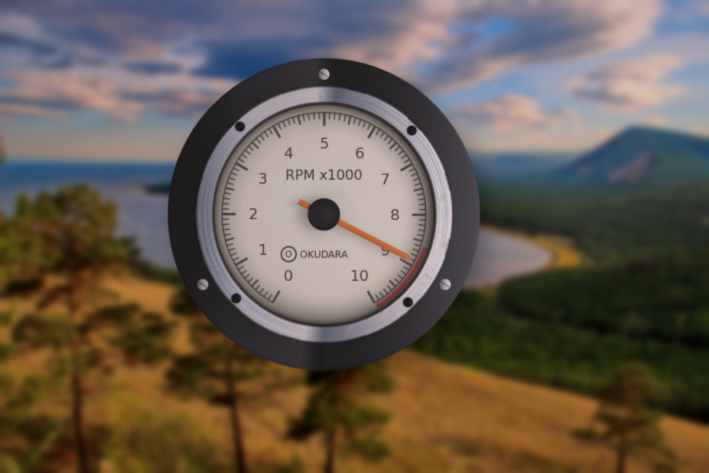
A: 8900 rpm
